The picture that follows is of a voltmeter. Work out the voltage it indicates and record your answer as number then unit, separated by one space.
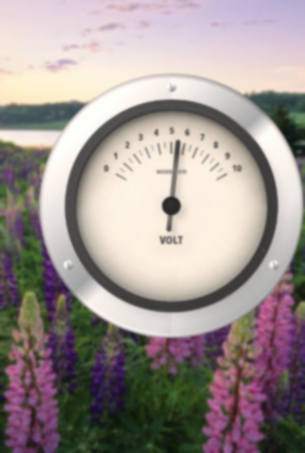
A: 5.5 V
